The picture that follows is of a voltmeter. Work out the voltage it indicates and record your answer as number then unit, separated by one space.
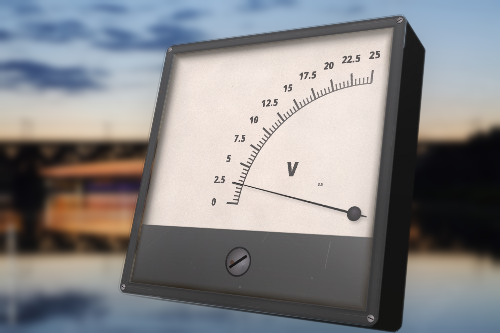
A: 2.5 V
